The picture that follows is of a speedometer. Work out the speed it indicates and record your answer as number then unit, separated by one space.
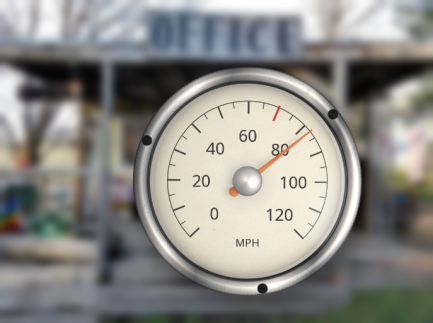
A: 82.5 mph
